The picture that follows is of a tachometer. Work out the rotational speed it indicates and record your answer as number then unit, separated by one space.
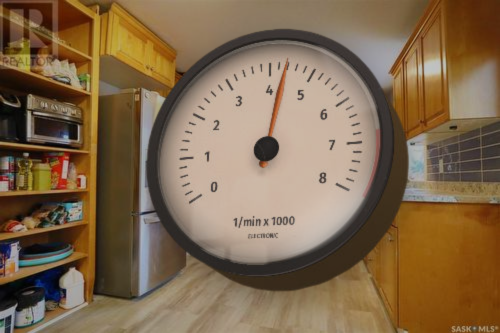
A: 4400 rpm
